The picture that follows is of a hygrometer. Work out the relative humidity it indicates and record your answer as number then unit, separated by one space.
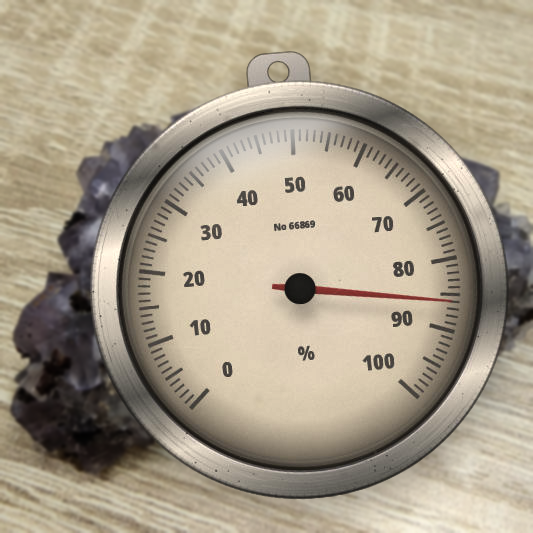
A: 86 %
